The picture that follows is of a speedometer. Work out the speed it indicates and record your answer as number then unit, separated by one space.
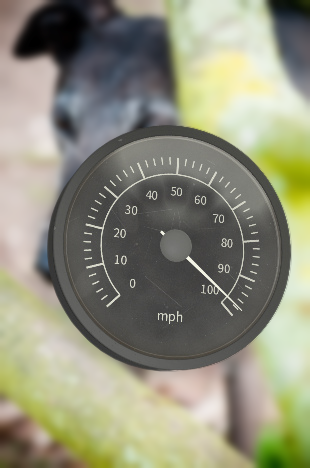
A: 98 mph
